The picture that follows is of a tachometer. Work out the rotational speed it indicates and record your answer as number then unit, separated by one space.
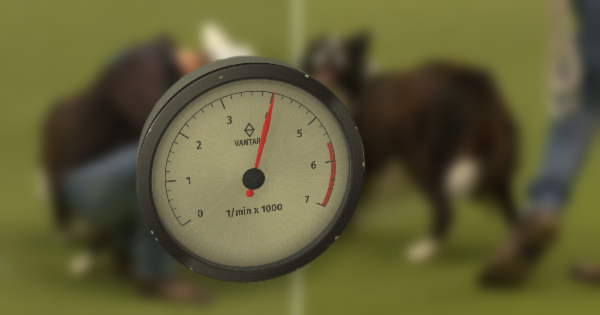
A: 4000 rpm
